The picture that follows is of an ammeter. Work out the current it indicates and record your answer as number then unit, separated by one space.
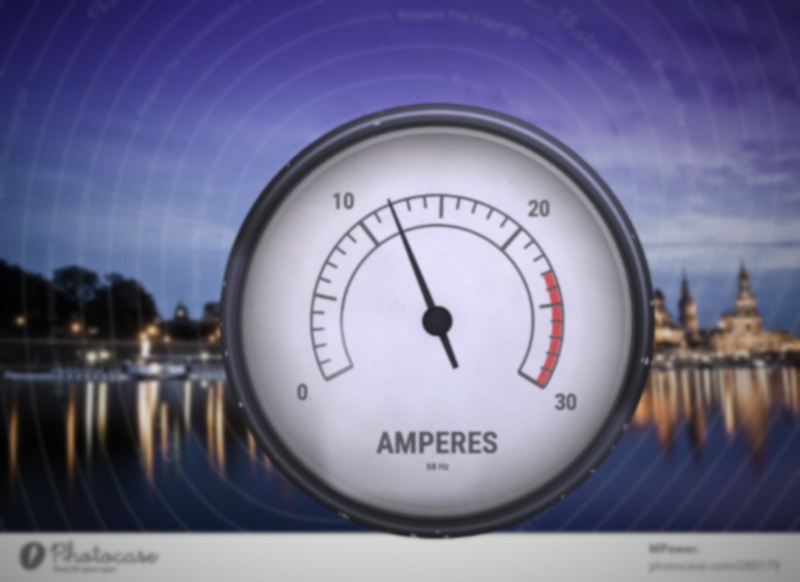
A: 12 A
